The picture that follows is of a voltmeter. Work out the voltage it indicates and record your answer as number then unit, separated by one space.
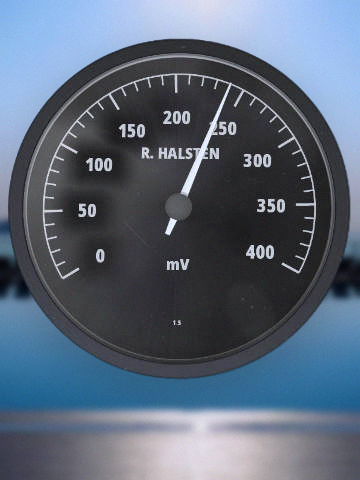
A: 240 mV
